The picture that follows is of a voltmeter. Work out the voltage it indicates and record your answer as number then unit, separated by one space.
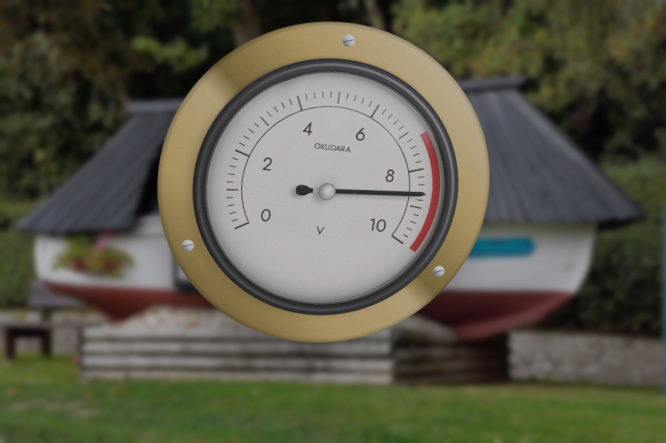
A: 8.6 V
